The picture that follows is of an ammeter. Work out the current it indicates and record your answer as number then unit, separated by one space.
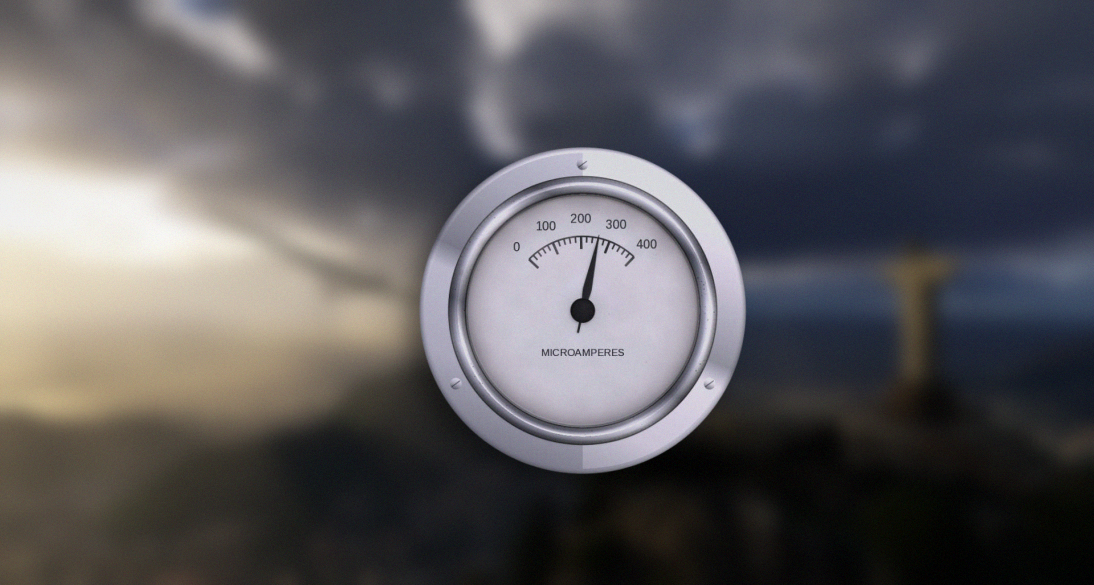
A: 260 µA
